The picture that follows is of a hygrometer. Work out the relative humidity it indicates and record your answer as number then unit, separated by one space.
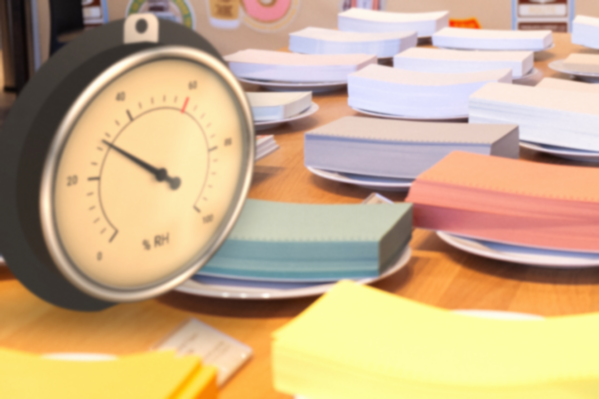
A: 30 %
